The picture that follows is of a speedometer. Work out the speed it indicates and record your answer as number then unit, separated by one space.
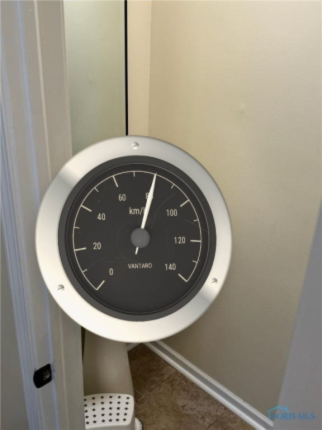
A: 80 km/h
